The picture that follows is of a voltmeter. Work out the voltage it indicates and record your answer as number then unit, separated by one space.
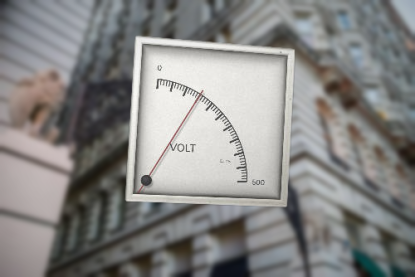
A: 150 V
